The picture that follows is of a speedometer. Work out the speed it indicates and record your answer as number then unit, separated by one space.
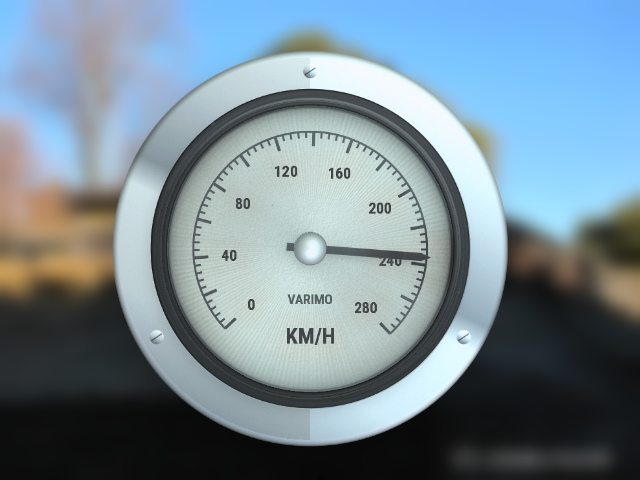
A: 236 km/h
